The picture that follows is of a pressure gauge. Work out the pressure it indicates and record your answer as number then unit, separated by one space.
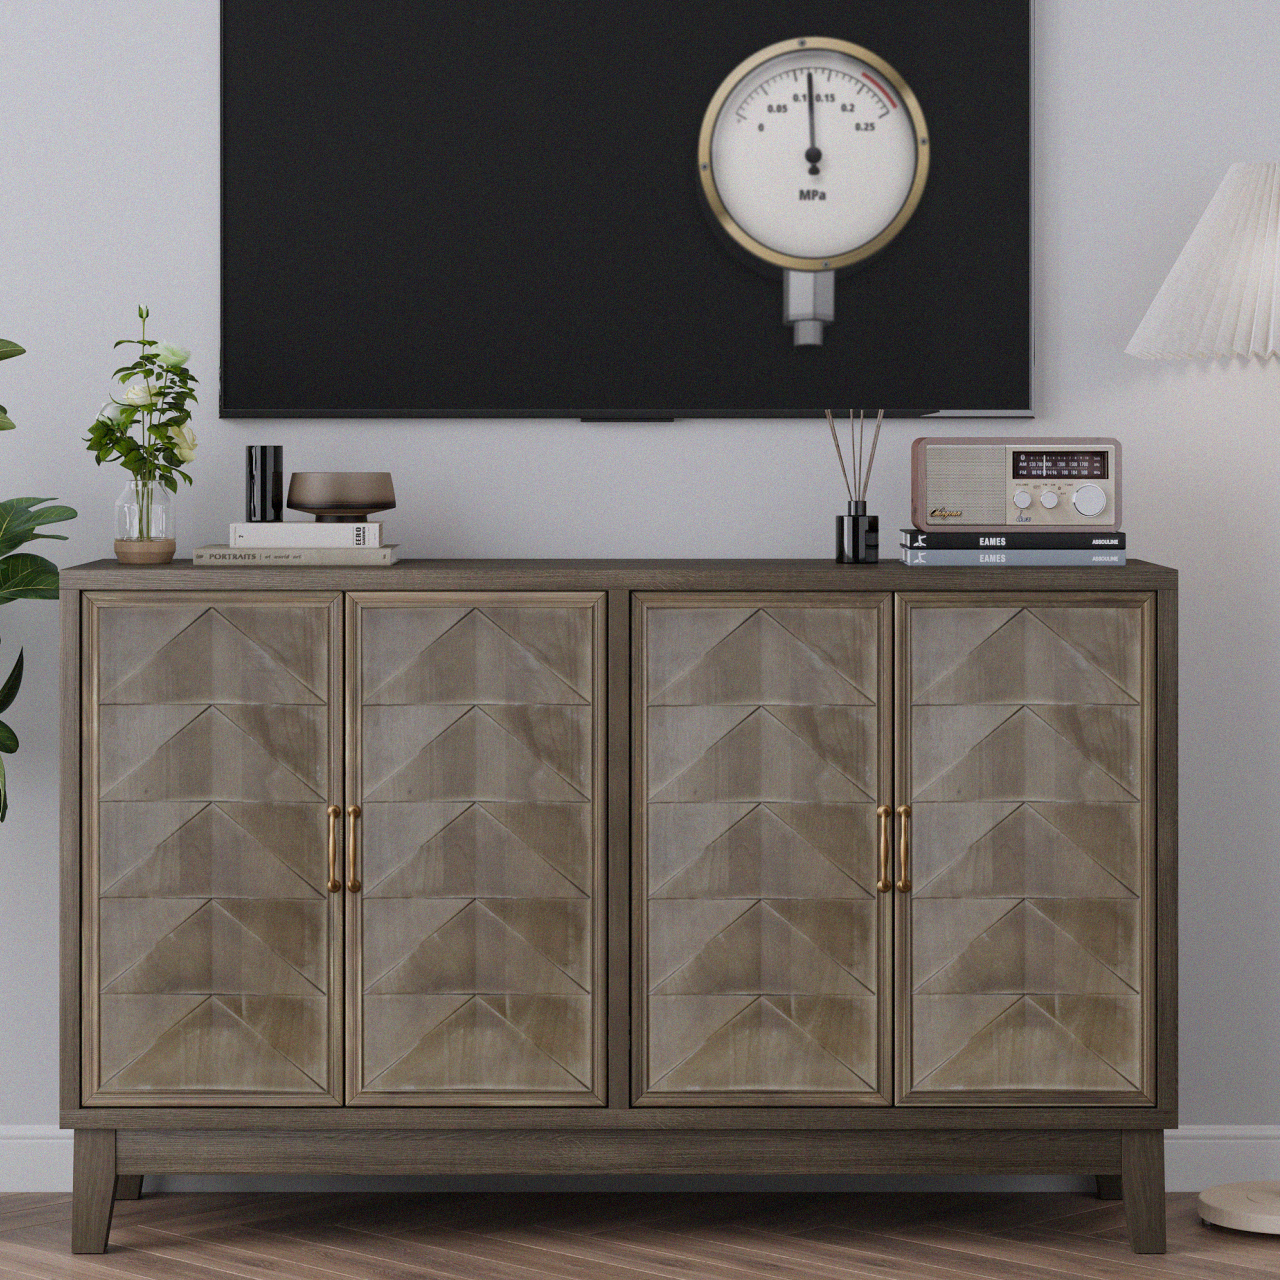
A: 0.12 MPa
